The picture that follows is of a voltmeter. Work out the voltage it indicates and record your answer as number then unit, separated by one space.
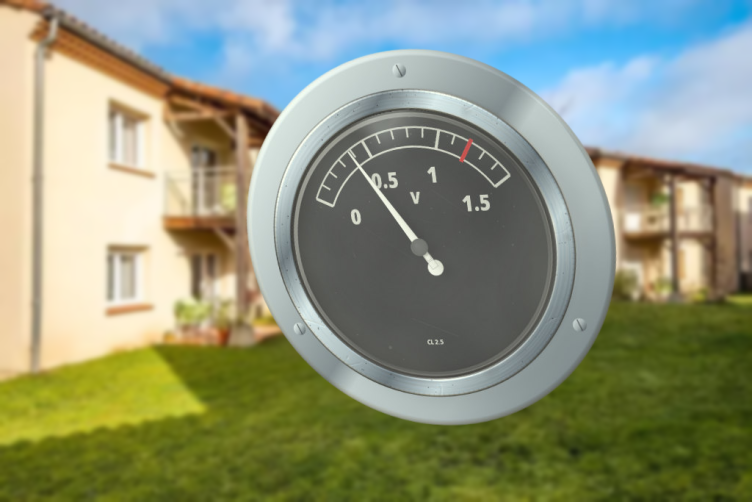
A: 0.4 V
